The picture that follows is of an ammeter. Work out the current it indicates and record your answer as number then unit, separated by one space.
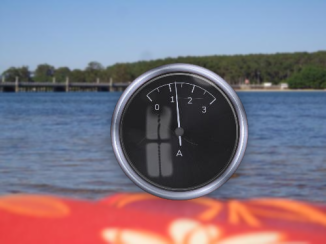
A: 1.25 A
